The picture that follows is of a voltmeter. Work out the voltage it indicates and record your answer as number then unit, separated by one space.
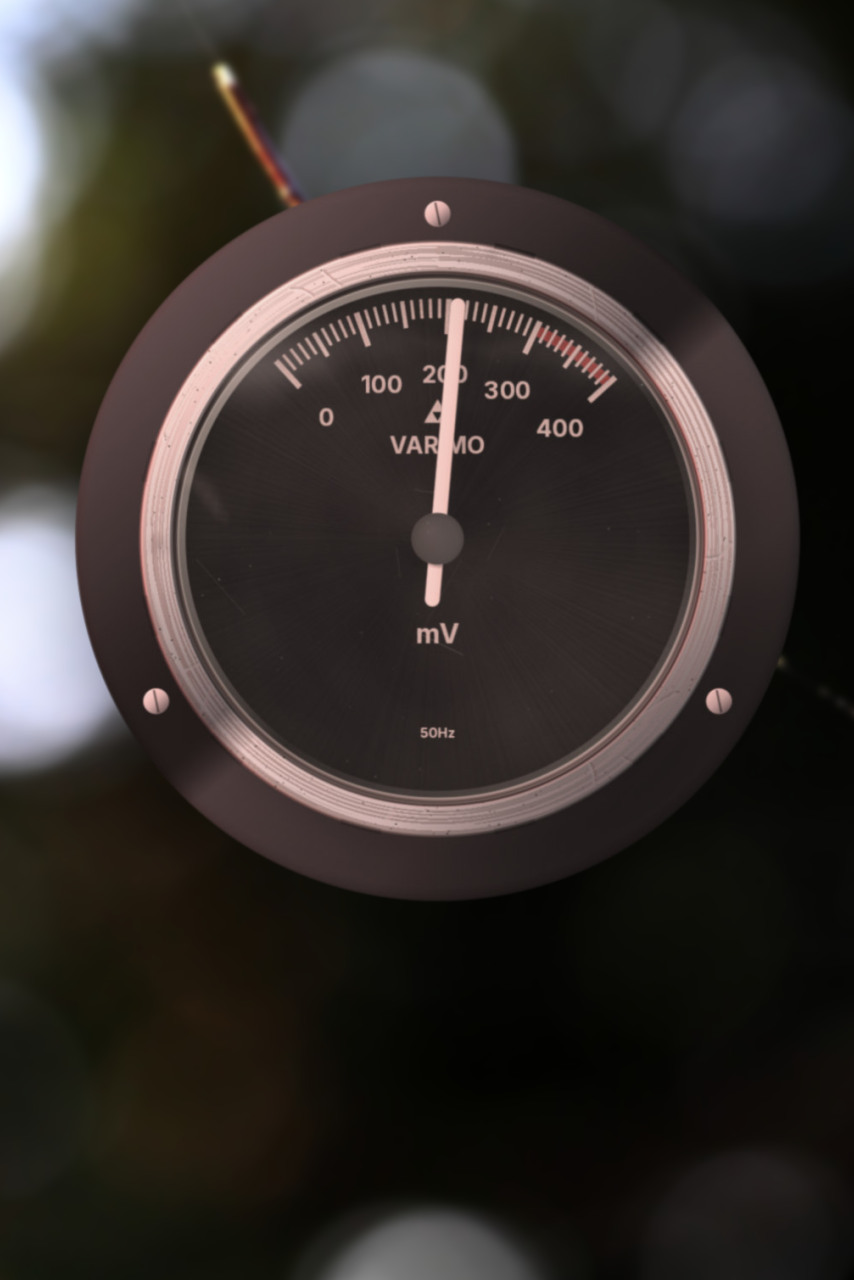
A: 210 mV
